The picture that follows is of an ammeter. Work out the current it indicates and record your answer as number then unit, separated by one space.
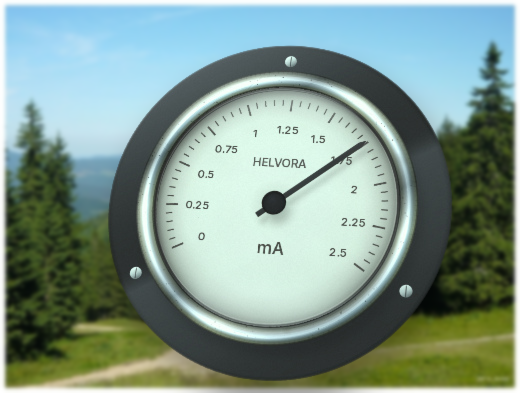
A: 1.75 mA
